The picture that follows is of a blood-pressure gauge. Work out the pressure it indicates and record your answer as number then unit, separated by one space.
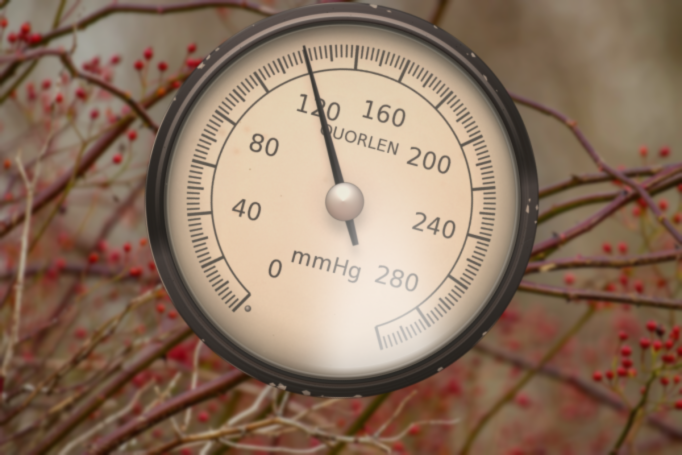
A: 120 mmHg
